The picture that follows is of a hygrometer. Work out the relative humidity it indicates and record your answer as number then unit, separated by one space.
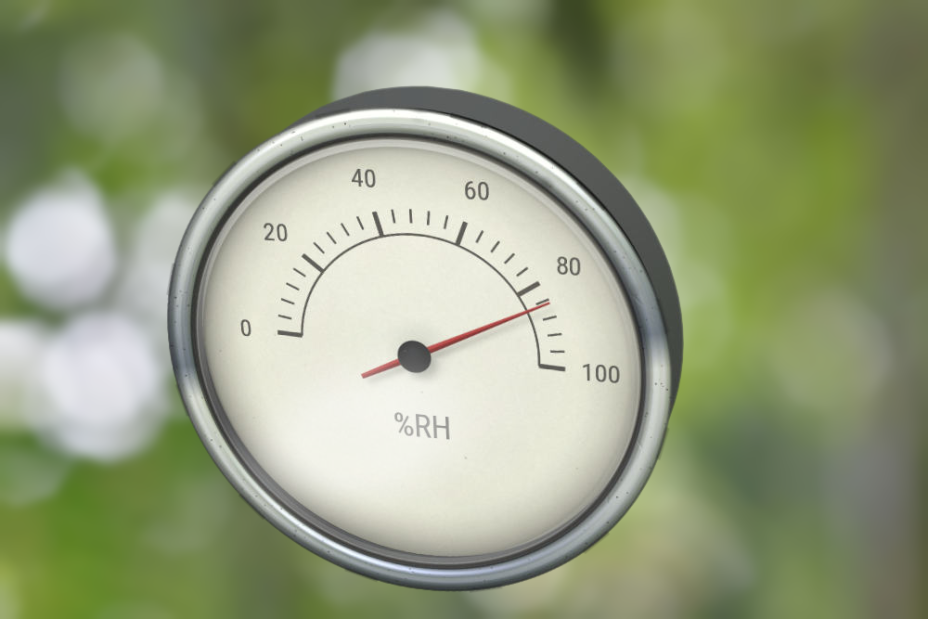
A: 84 %
